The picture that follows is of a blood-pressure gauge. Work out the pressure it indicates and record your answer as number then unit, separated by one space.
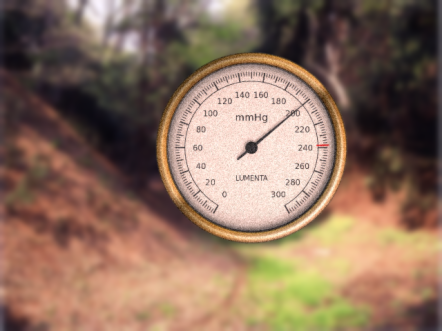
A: 200 mmHg
